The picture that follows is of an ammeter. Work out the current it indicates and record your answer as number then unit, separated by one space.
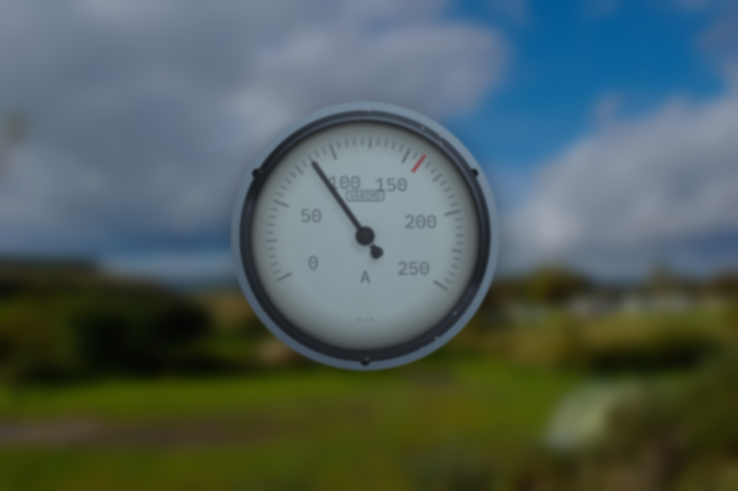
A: 85 A
